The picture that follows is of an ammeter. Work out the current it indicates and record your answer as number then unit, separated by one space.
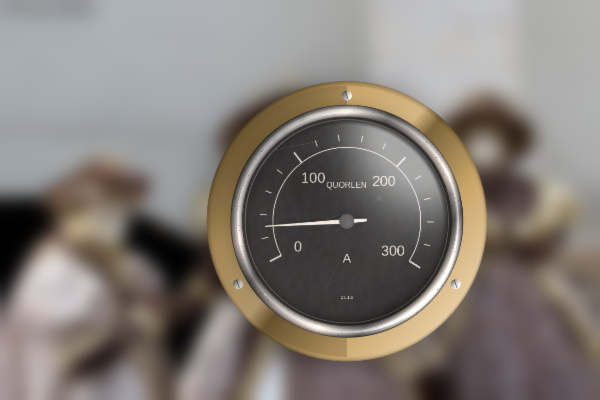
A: 30 A
